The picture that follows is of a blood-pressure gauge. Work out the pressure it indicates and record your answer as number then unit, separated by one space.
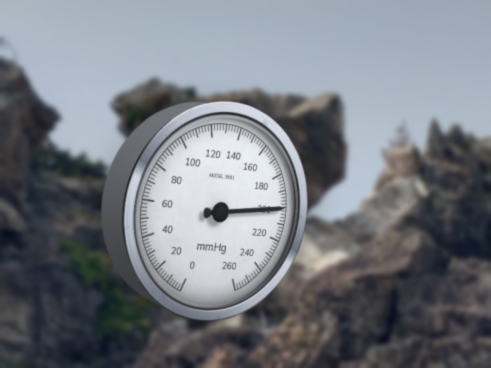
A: 200 mmHg
